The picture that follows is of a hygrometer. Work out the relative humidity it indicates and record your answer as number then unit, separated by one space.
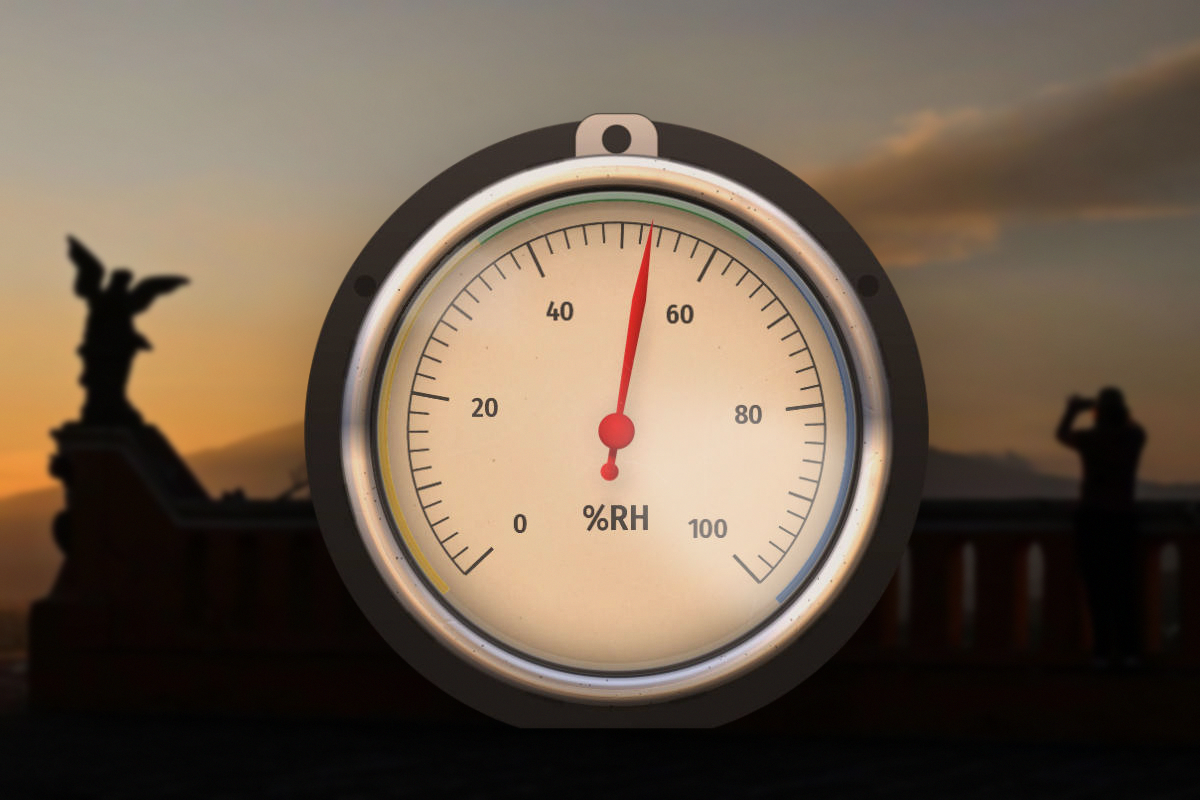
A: 53 %
